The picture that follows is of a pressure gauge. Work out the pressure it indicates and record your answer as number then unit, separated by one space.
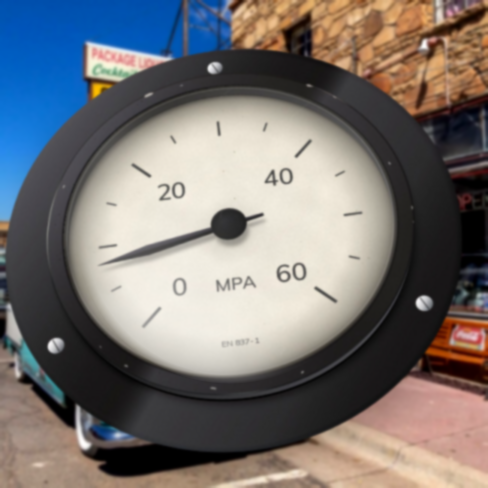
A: 7.5 MPa
